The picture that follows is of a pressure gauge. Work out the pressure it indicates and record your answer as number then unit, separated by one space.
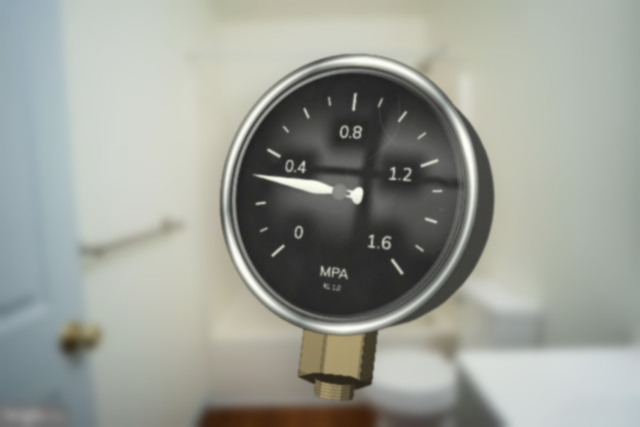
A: 0.3 MPa
